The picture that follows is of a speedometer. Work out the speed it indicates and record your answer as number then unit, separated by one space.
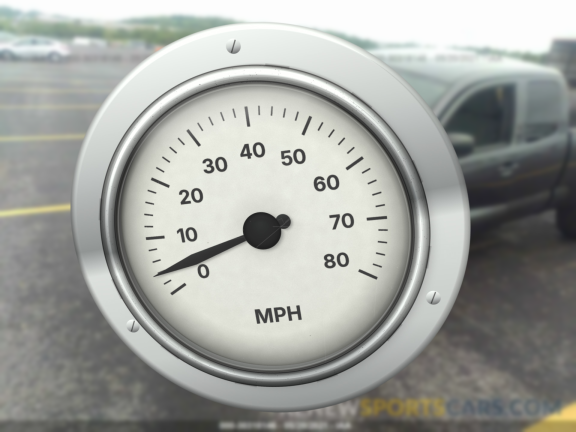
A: 4 mph
